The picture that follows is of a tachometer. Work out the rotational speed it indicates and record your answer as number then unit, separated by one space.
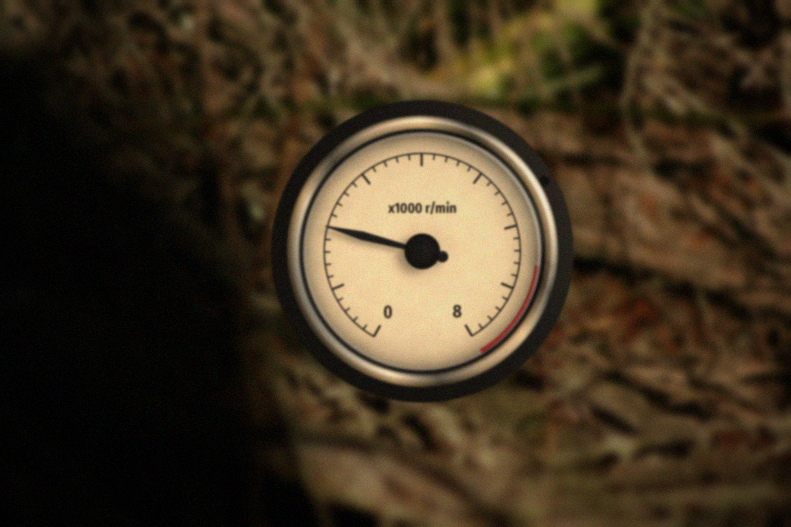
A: 2000 rpm
